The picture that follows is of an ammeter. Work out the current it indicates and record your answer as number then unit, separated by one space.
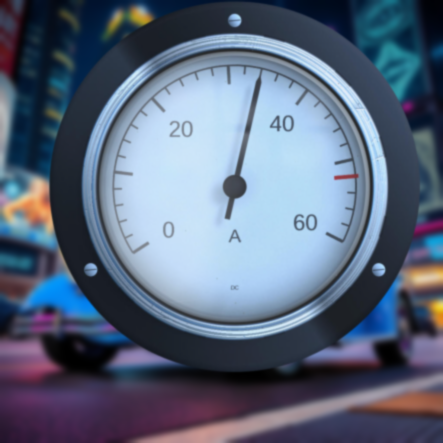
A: 34 A
